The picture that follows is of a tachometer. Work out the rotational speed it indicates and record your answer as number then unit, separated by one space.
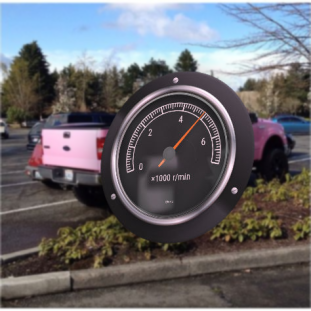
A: 5000 rpm
